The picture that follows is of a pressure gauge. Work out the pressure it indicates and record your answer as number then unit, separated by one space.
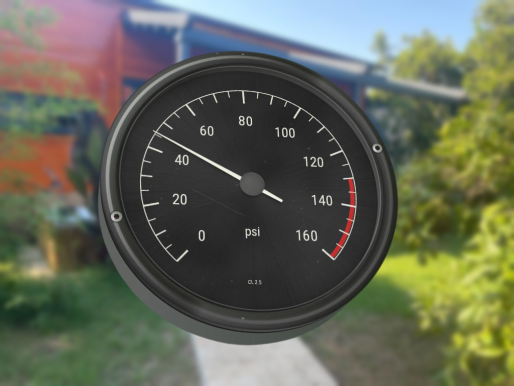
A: 45 psi
